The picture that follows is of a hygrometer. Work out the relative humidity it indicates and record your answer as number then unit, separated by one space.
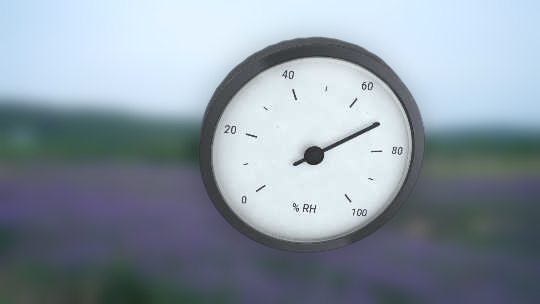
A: 70 %
